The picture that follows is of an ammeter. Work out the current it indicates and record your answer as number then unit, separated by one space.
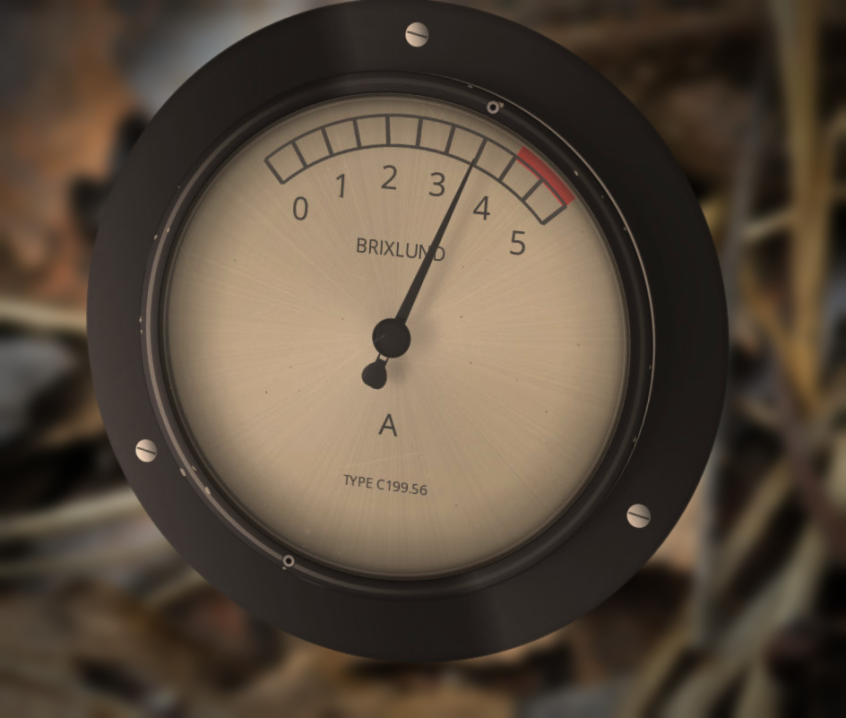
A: 3.5 A
